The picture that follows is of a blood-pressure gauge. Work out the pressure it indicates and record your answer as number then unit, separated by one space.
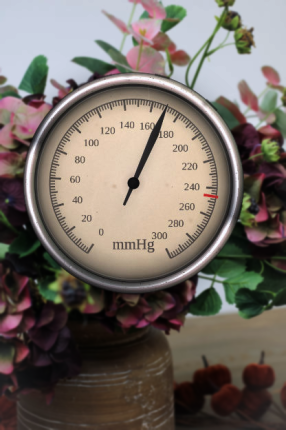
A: 170 mmHg
